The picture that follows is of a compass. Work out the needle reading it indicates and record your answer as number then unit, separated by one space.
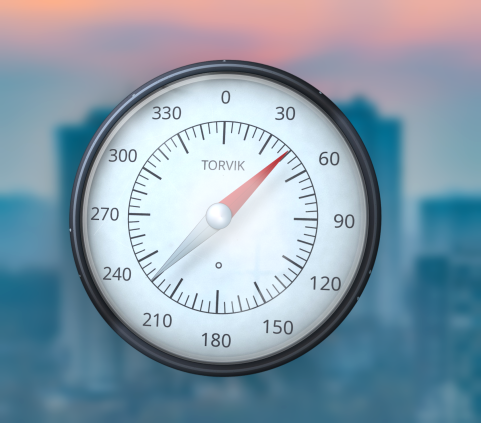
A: 45 °
